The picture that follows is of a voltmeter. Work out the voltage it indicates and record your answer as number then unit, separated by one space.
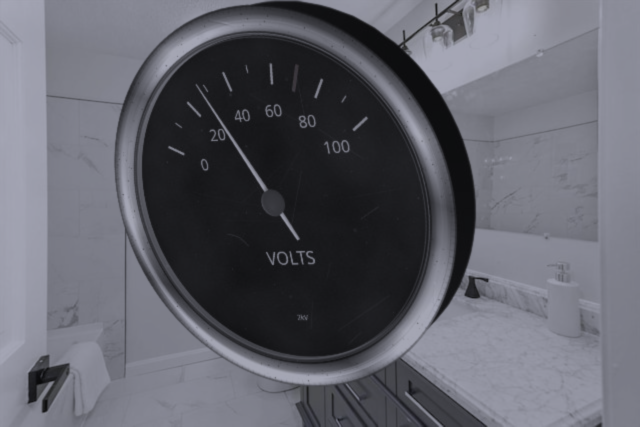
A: 30 V
